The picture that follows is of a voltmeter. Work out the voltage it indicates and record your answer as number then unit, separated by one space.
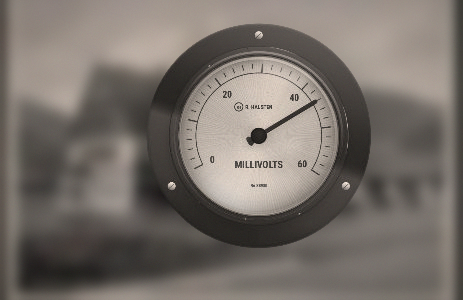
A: 44 mV
